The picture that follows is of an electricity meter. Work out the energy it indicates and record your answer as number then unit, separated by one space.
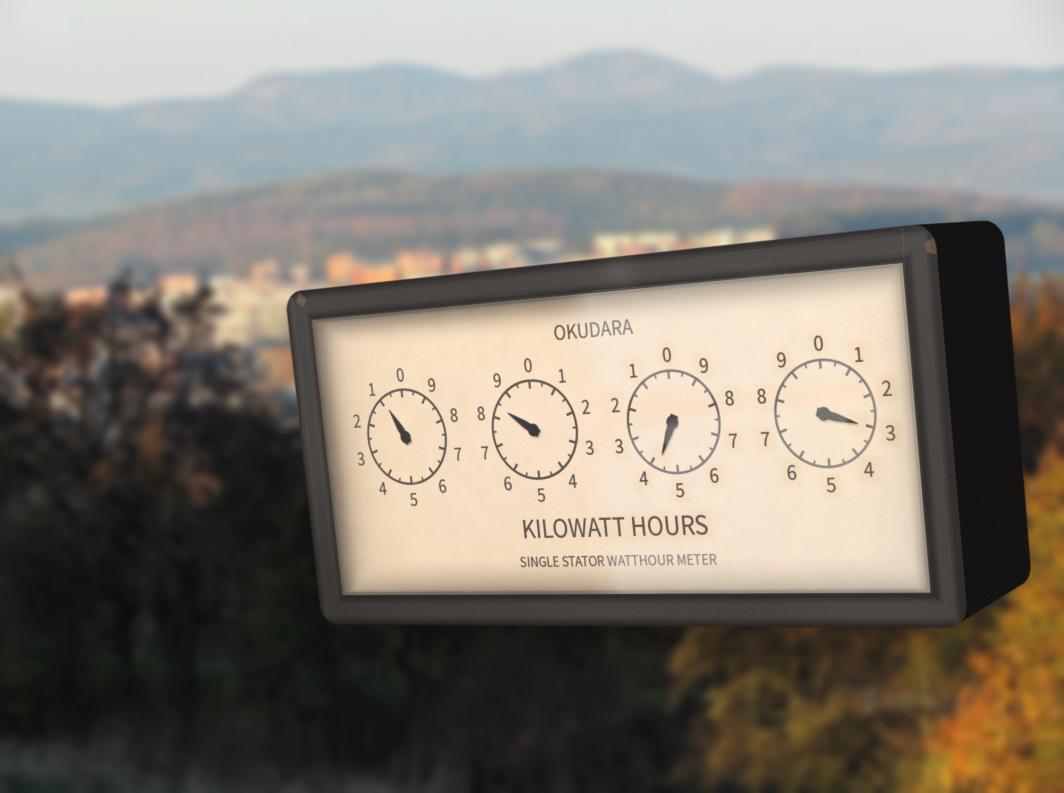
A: 843 kWh
